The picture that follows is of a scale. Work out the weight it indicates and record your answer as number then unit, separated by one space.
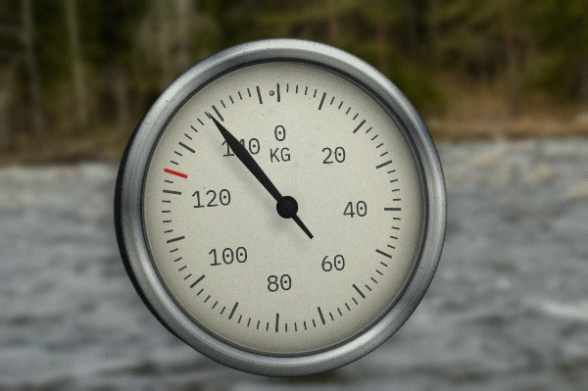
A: 138 kg
